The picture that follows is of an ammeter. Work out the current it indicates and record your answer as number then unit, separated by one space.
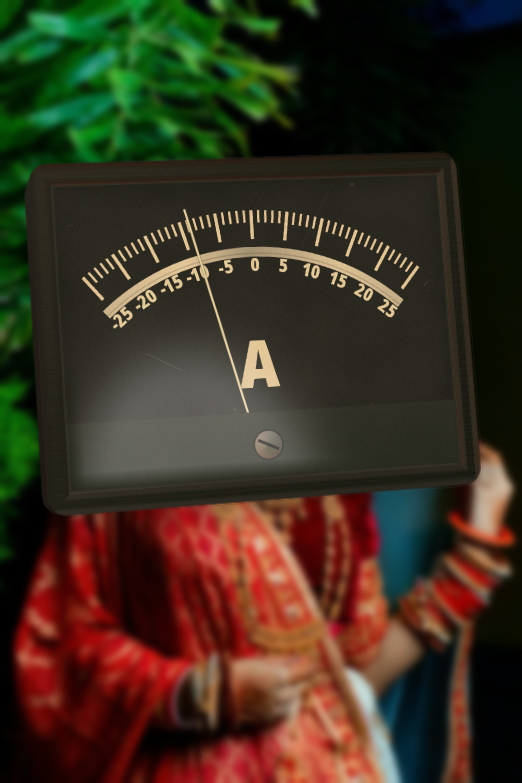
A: -9 A
